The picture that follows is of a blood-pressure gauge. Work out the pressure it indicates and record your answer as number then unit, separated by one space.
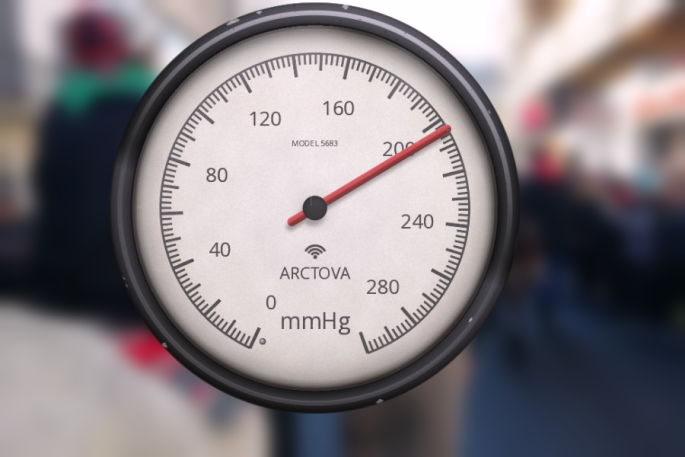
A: 204 mmHg
